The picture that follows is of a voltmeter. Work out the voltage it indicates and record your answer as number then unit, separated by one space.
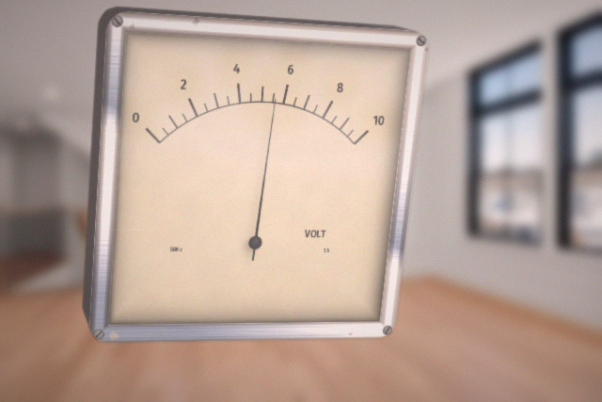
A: 5.5 V
